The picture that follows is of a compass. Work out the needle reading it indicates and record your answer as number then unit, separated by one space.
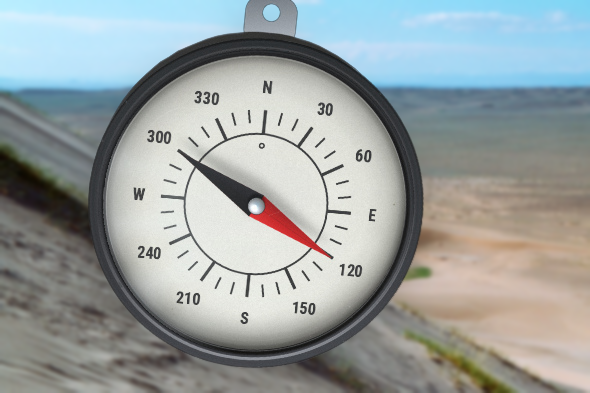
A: 120 °
